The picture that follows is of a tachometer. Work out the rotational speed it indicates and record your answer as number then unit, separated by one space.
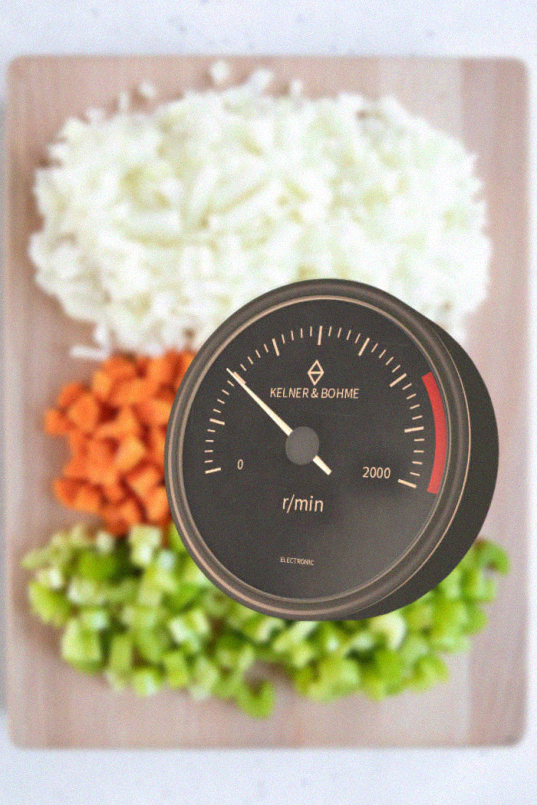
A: 500 rpm
